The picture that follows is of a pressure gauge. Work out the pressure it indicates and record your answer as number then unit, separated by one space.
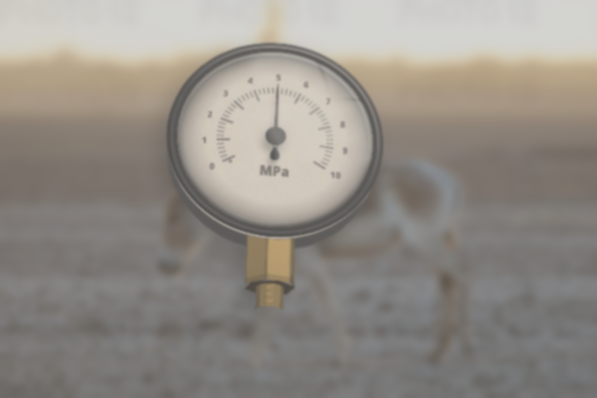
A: 5 MPa
